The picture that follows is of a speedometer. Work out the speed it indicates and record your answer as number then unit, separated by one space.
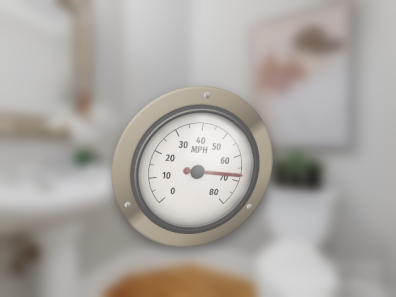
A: 67.5 mph
